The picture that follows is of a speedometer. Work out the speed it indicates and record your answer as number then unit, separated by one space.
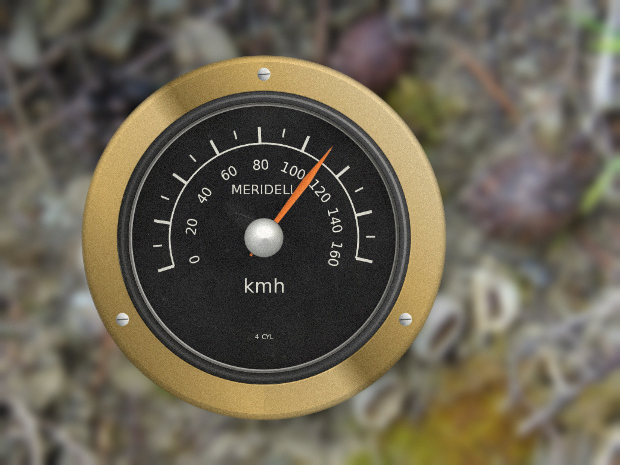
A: 110 km/h
